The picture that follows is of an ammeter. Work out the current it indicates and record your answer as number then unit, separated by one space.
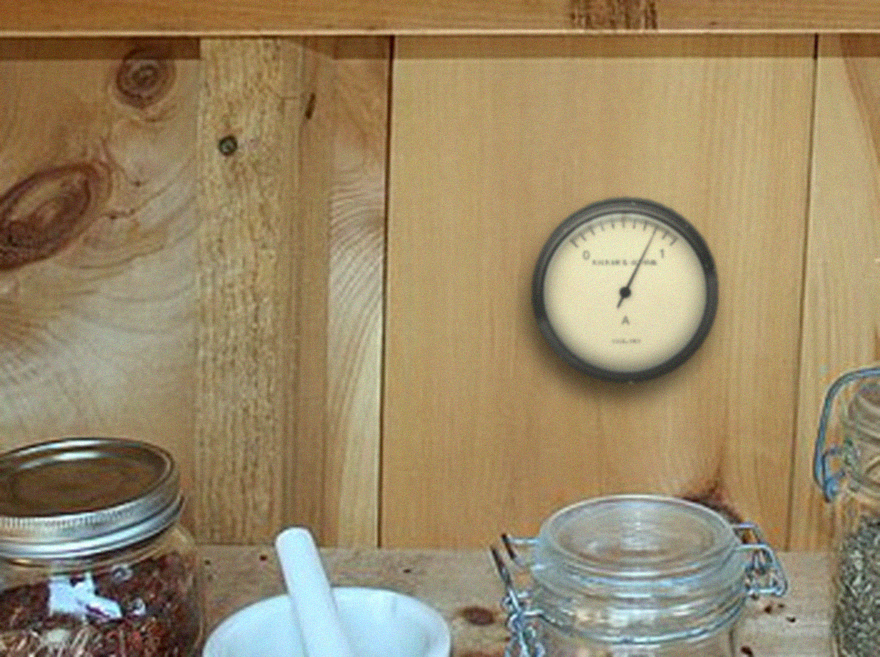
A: 0.8 A
